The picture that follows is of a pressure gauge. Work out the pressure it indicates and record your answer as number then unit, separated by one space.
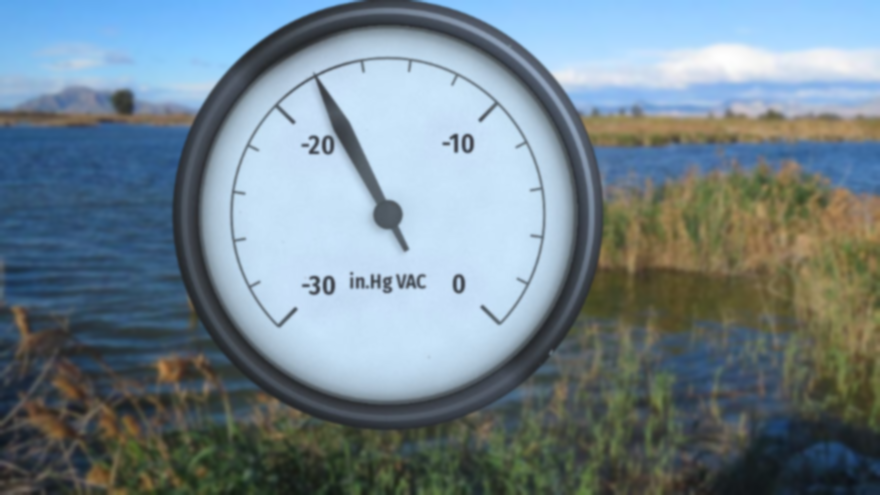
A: -18 inHg
